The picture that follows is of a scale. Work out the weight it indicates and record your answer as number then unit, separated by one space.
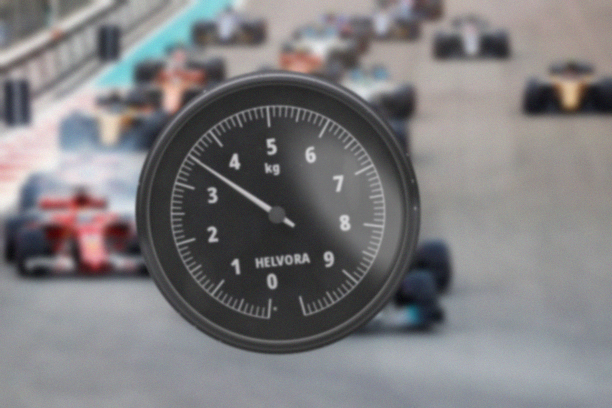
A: 3.5 kg
